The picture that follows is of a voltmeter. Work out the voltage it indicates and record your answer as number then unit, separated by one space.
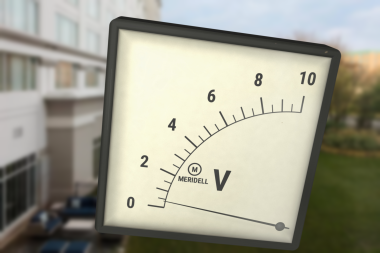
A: 0.5 V
